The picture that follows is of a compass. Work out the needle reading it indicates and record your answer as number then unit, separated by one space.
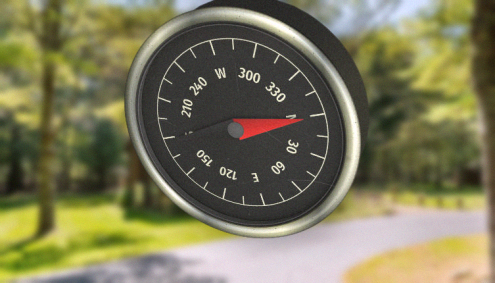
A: 0 °
